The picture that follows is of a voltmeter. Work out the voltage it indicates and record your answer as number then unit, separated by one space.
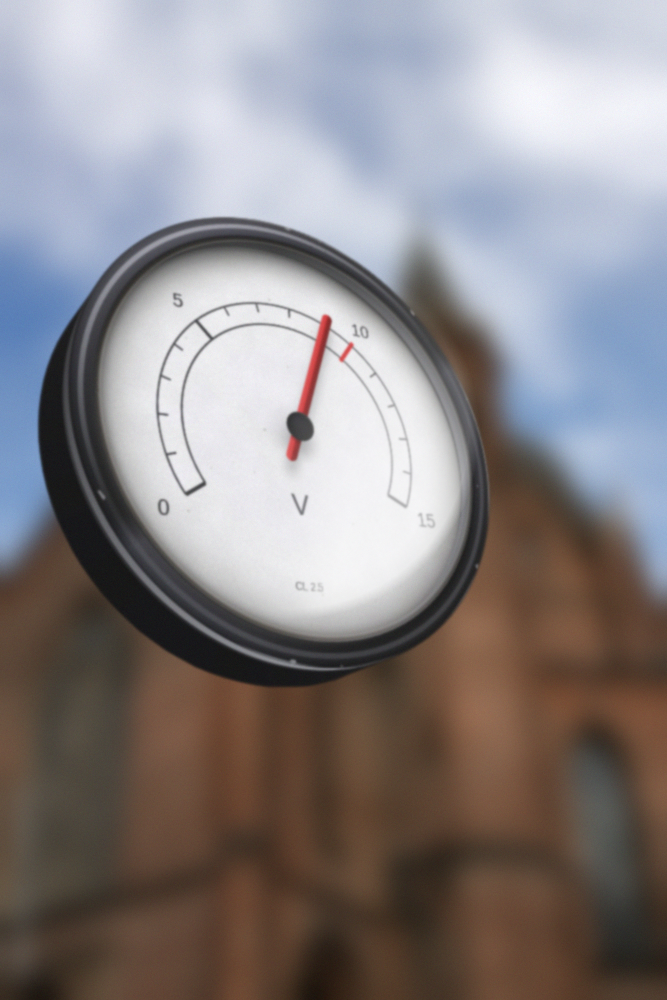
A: 9 V
